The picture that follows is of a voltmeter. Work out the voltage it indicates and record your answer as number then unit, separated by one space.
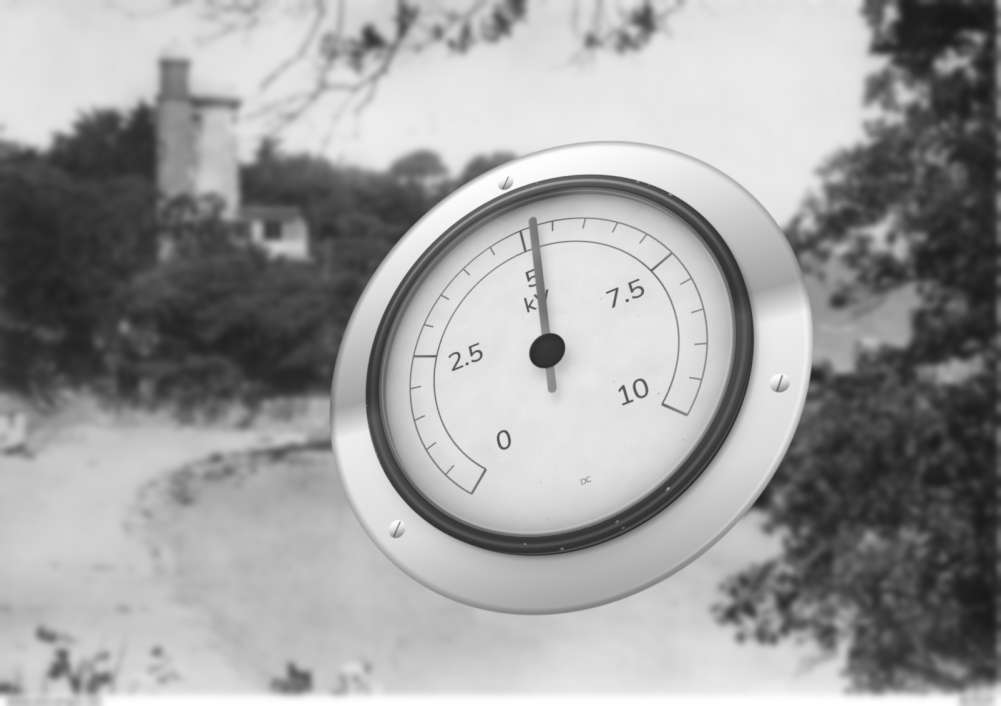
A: 5.25 kV
